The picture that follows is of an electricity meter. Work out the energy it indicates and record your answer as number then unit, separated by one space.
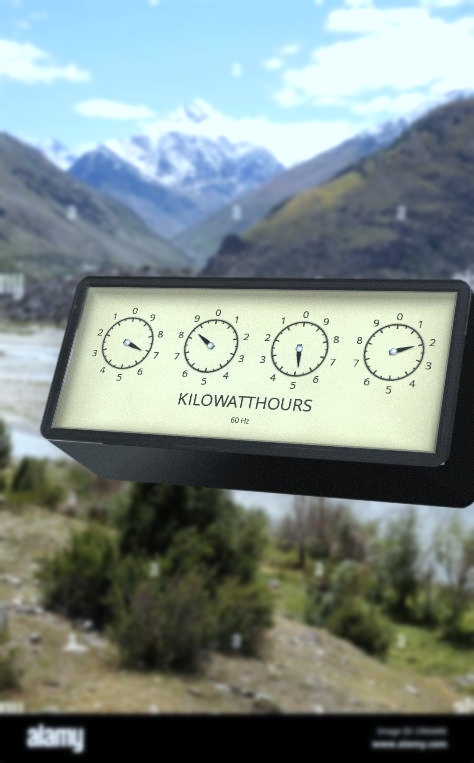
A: 6852 kWh
